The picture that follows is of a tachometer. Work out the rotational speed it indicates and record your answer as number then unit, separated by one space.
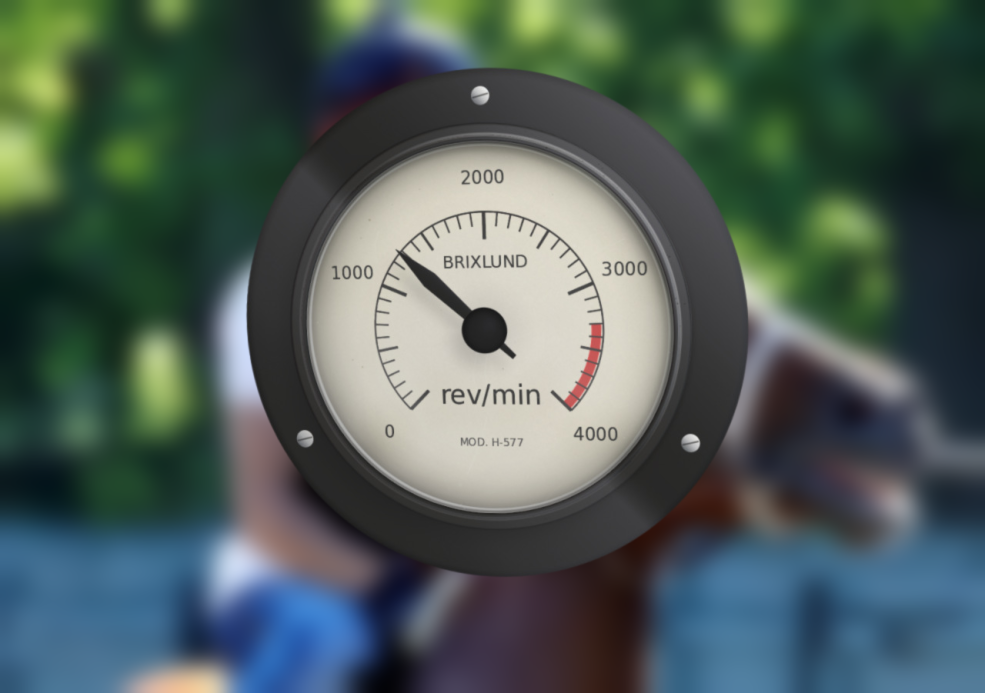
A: 1300 rpm
